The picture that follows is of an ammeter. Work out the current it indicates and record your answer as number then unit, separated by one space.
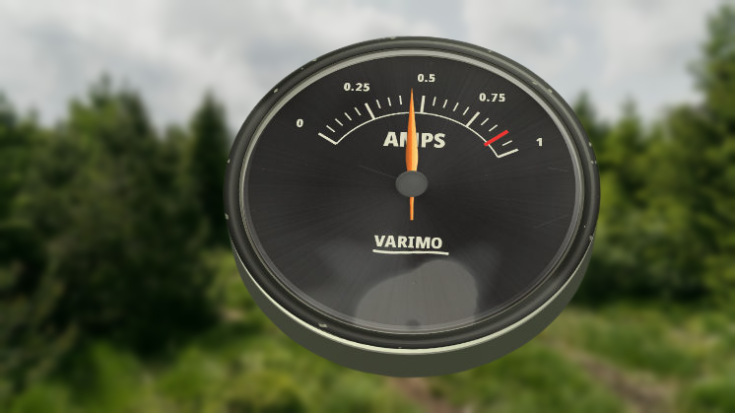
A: 0.45 A
